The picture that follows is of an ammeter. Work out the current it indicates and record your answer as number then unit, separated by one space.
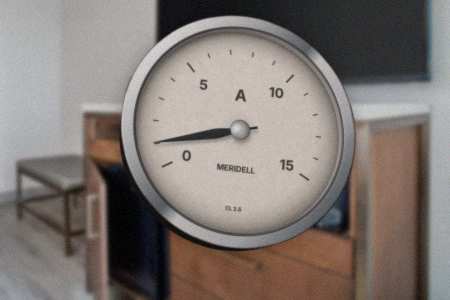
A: 1 A
